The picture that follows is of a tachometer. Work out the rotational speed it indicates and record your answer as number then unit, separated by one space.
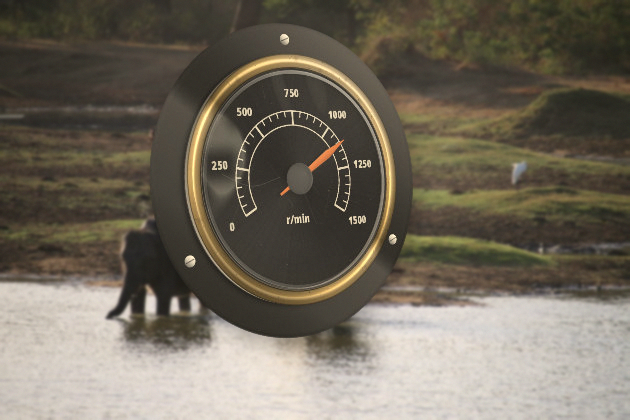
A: 1100 rpm
